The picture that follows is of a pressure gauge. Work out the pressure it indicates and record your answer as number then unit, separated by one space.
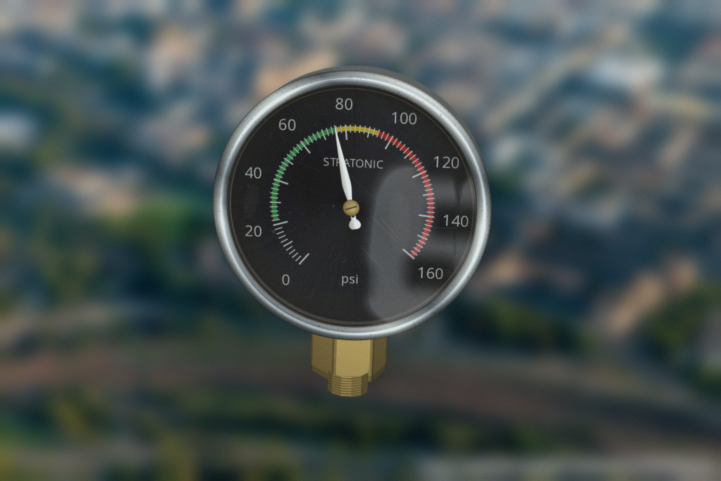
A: 76 psi
